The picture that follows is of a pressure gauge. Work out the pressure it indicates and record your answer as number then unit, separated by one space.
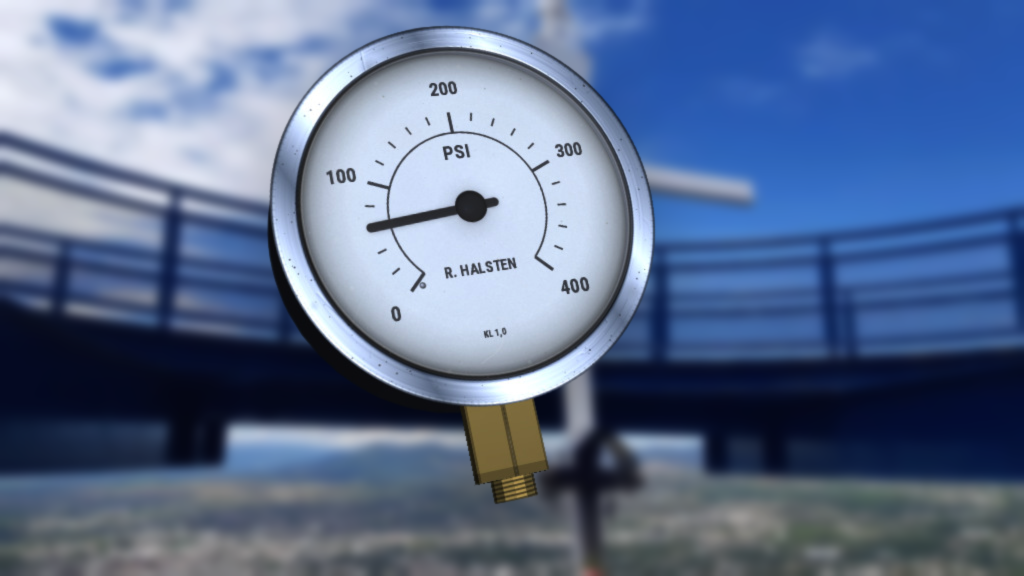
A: 60 psi
